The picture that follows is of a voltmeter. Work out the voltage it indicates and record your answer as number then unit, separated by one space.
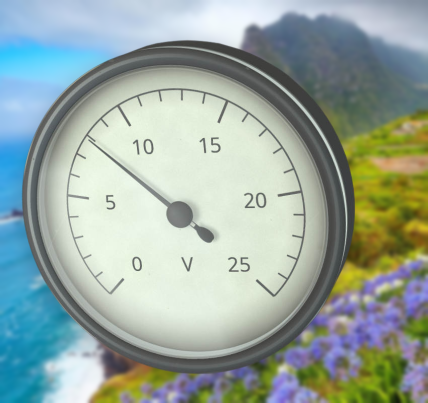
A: 8 V
